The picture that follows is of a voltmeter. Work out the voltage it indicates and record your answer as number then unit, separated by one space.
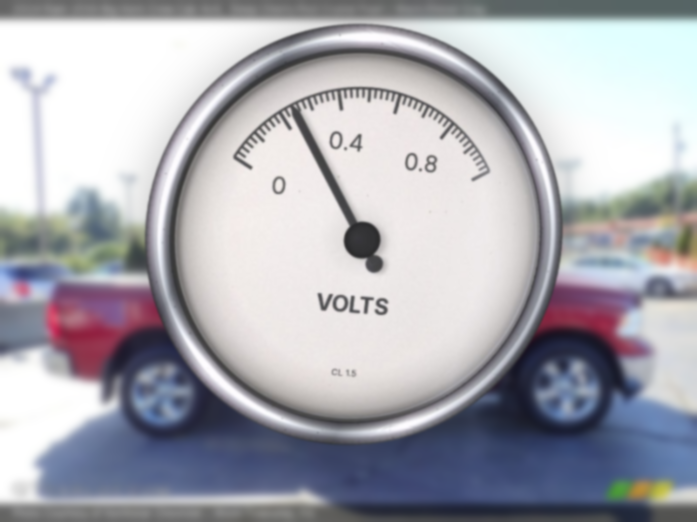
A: 0.24 V
